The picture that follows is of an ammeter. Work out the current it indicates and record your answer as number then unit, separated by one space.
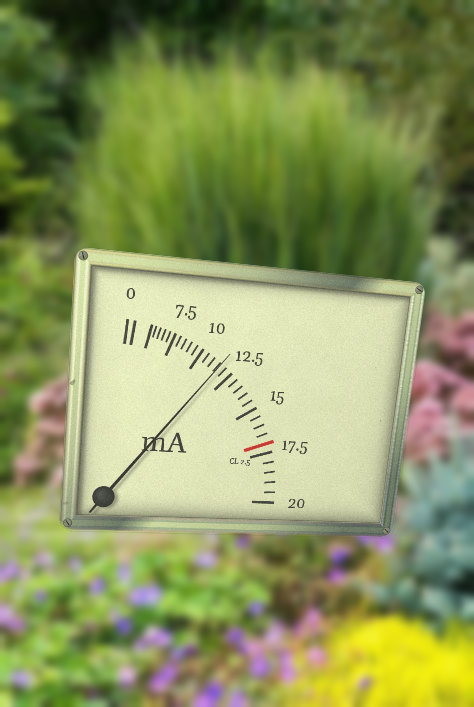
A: 11.5 mA
